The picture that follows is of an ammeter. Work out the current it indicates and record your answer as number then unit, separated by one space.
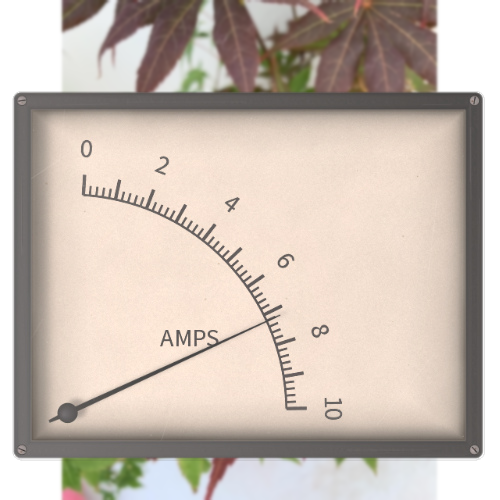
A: 7.2 A
